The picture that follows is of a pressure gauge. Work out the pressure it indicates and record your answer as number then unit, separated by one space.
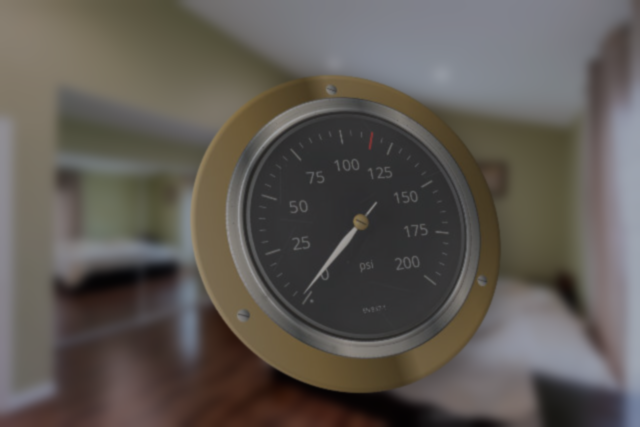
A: 2.5 psi
